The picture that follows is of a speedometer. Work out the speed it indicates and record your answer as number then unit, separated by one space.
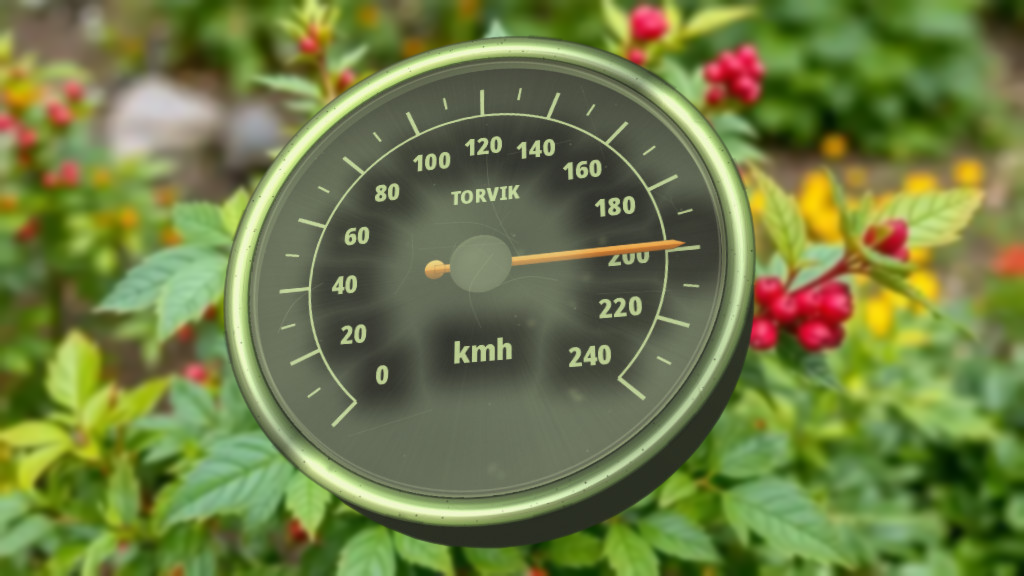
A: 200 km/h
